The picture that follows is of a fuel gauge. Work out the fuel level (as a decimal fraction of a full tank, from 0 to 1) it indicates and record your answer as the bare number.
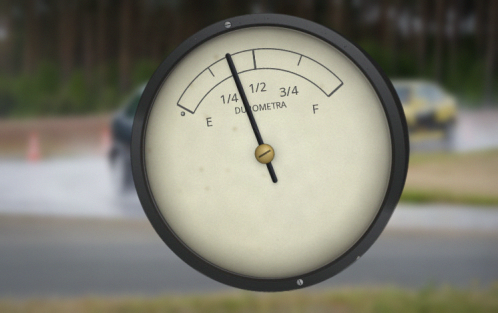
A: 0.375
